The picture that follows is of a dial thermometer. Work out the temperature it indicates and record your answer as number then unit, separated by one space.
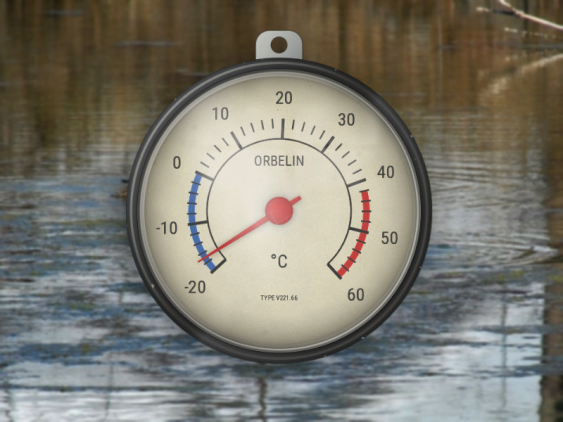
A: -17 °C
